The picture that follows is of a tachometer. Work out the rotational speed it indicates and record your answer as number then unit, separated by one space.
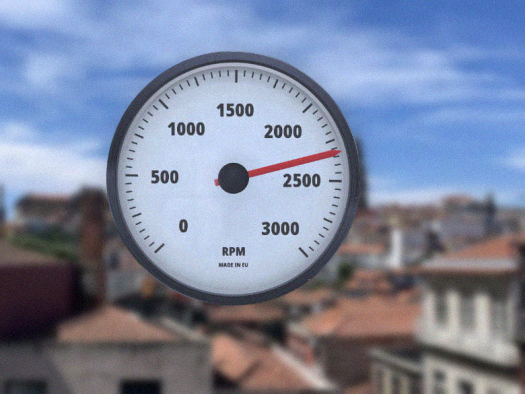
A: 2325 rpm
